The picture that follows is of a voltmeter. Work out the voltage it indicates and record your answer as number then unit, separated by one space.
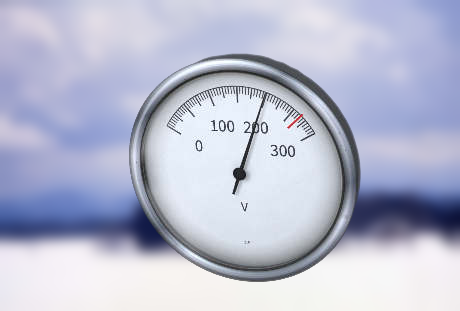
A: 200 V
